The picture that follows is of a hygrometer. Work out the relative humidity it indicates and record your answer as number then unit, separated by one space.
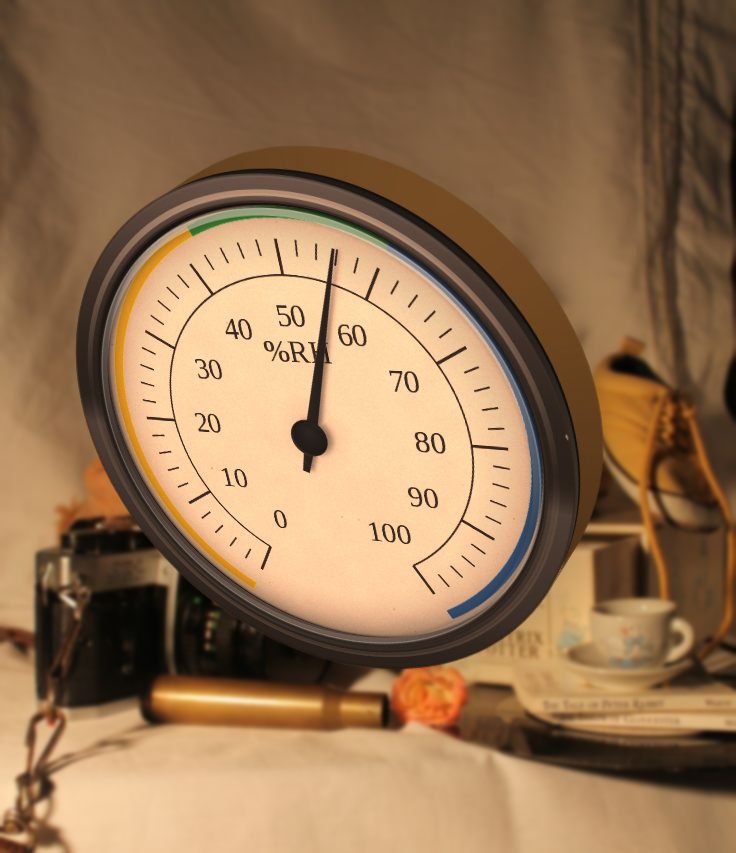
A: 56 %
